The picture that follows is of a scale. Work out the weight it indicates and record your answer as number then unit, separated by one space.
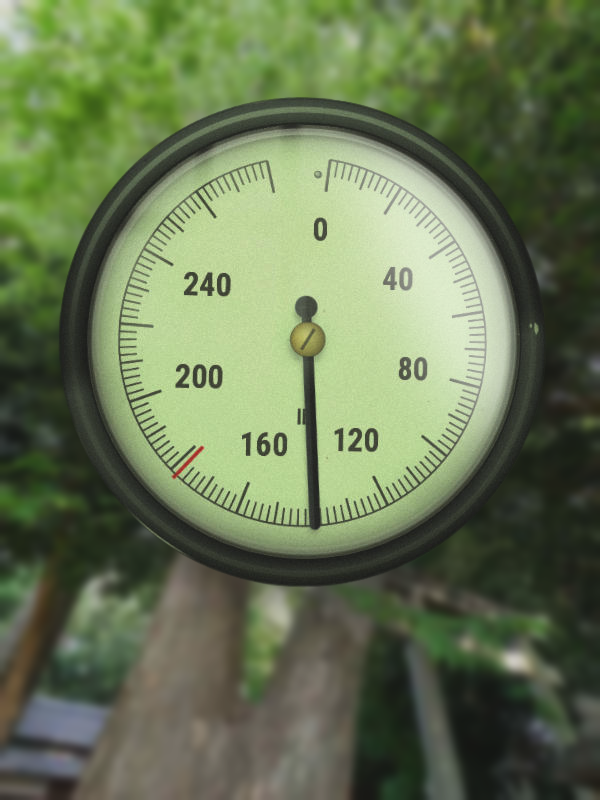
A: 140 lb
